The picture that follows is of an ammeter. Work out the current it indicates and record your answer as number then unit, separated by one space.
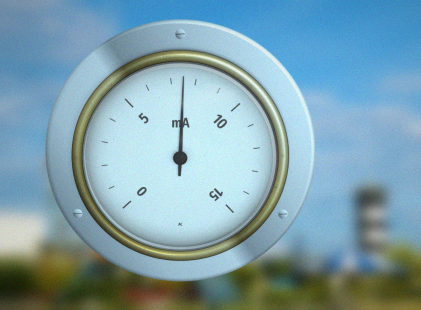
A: 7.5 mA
